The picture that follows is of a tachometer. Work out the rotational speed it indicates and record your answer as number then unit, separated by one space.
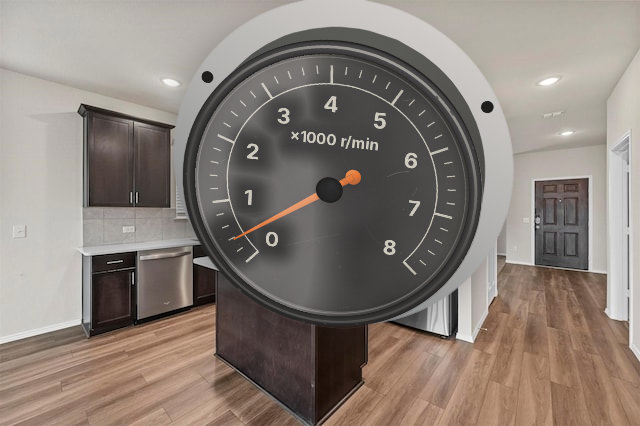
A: 400 rpm
